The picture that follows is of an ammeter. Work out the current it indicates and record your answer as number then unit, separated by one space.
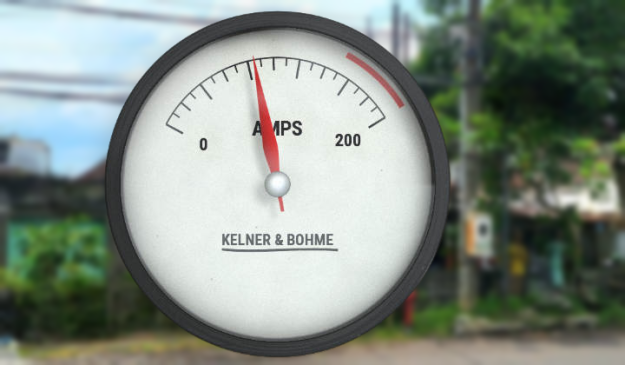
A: 85 A
